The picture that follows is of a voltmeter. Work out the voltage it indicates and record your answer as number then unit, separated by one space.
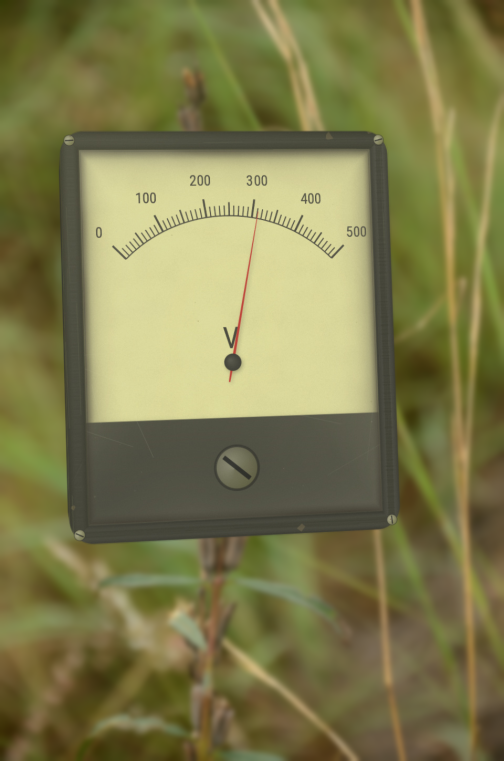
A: 310 V
